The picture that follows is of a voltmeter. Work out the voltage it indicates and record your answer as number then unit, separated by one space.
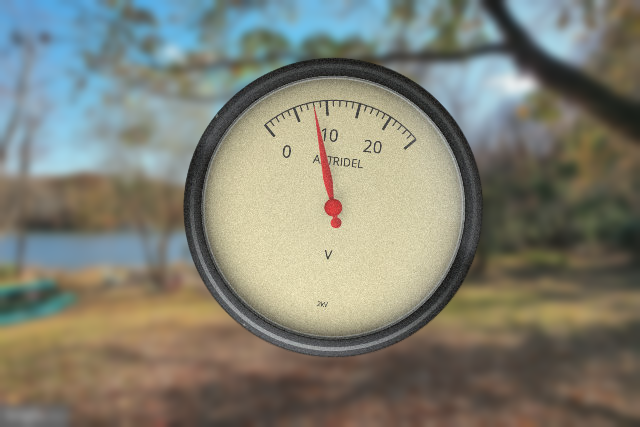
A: 8 V
